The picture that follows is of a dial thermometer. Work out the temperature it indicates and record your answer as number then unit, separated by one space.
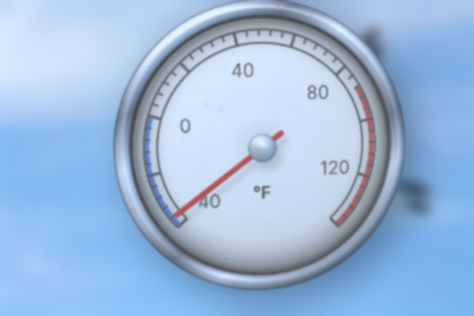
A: -36 °F
